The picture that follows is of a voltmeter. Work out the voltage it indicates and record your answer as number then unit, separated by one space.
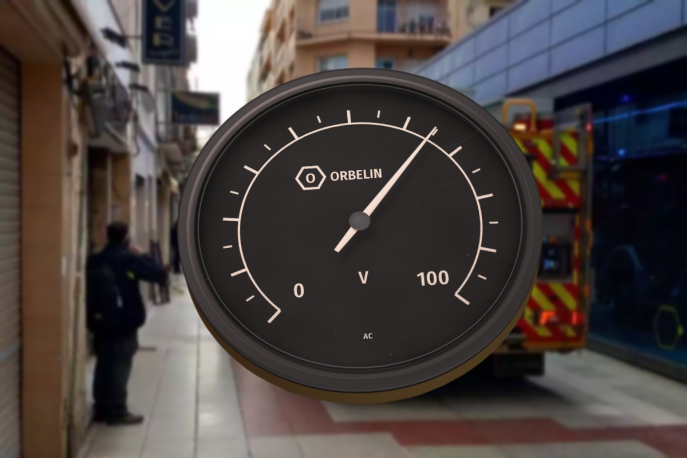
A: 65 V
